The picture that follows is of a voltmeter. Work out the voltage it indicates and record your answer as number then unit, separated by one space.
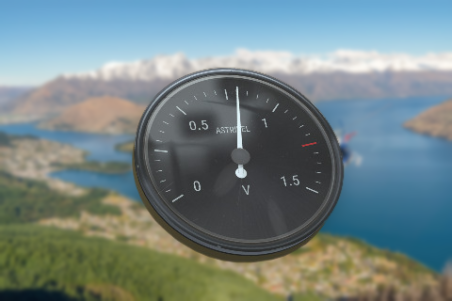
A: 0.8 V
